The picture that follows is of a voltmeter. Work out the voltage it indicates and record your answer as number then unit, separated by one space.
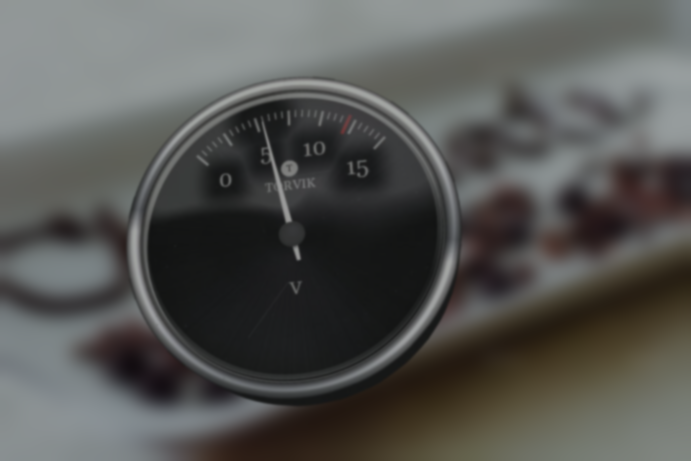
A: 5.5 V
